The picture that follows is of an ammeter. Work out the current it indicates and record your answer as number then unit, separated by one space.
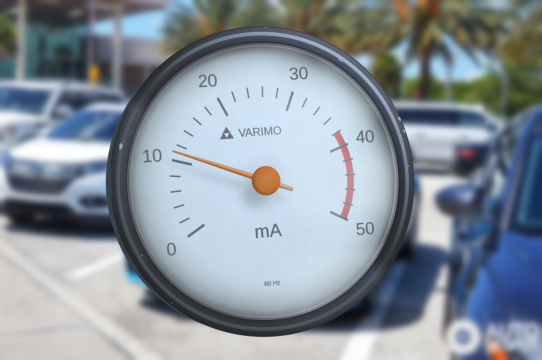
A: 11 mA
